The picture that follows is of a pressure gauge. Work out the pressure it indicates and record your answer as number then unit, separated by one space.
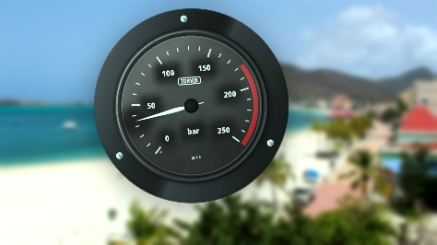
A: 35 bar
